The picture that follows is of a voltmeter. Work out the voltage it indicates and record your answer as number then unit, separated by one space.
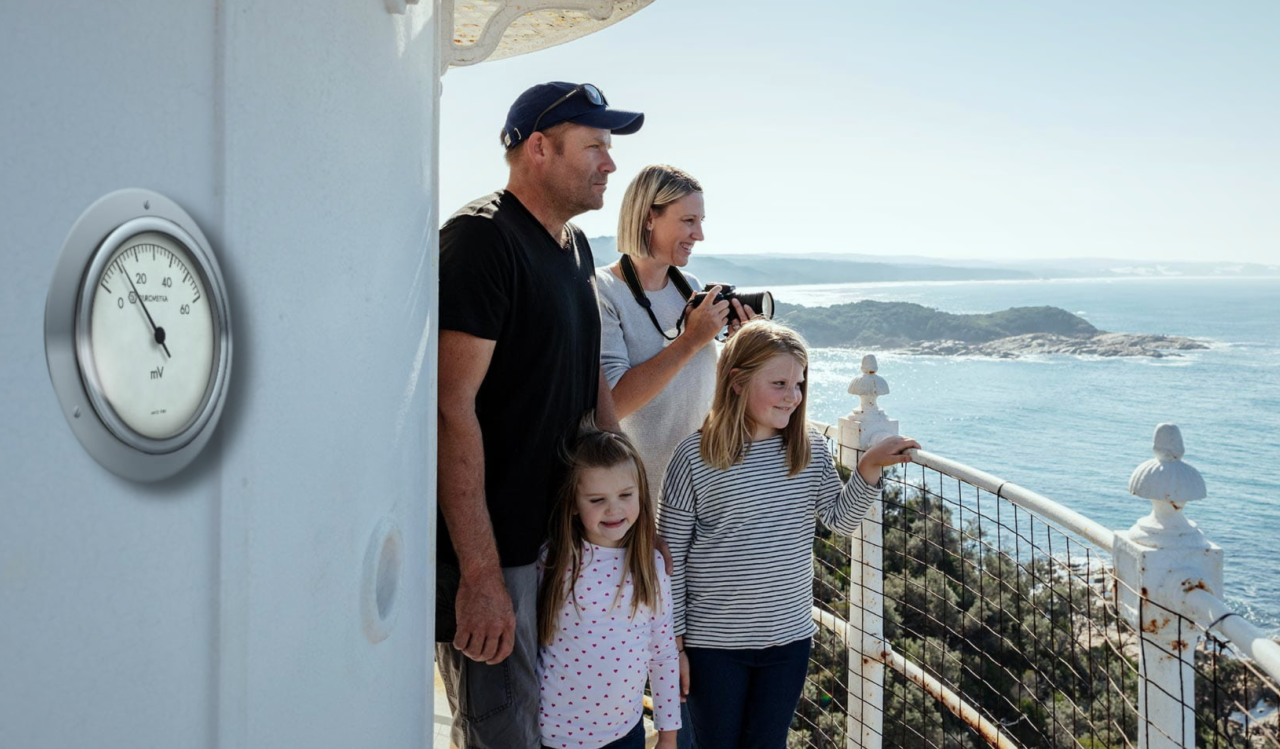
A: 10 mV
